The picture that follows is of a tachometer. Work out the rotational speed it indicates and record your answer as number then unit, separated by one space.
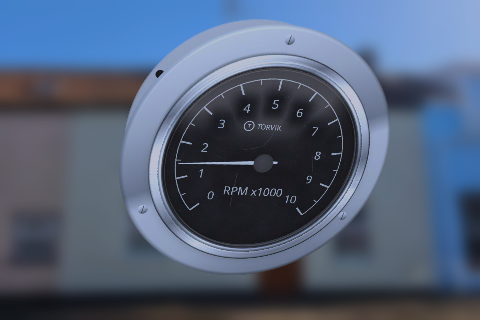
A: 1500 rpm
